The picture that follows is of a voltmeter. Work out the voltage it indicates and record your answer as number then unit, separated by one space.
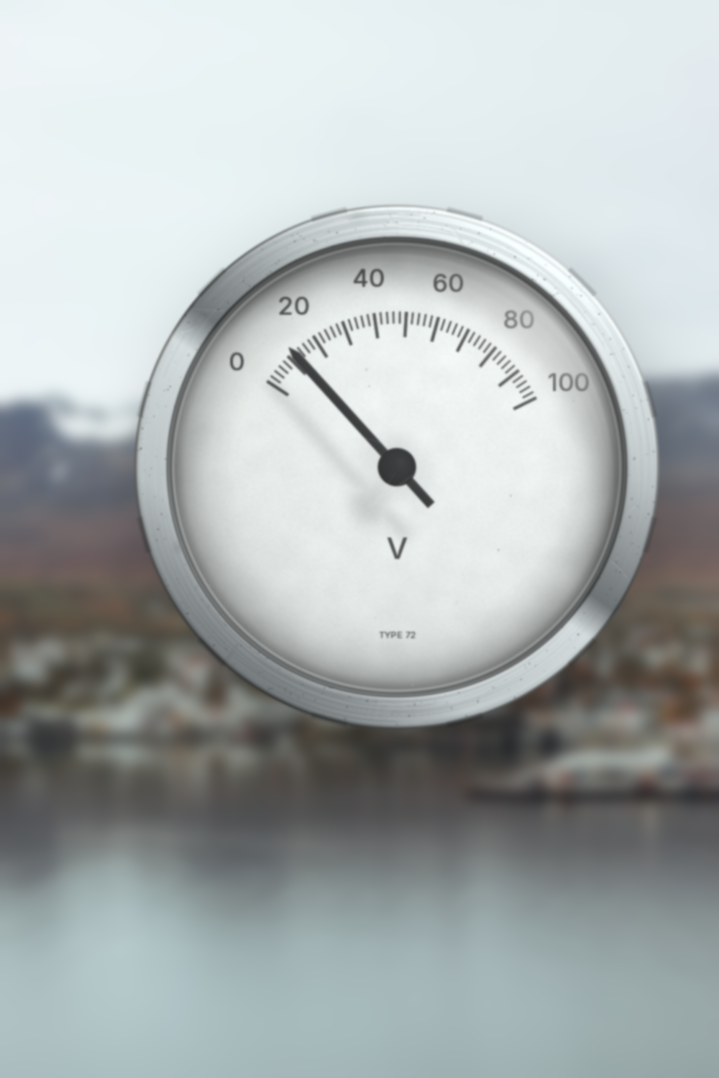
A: 12 V
